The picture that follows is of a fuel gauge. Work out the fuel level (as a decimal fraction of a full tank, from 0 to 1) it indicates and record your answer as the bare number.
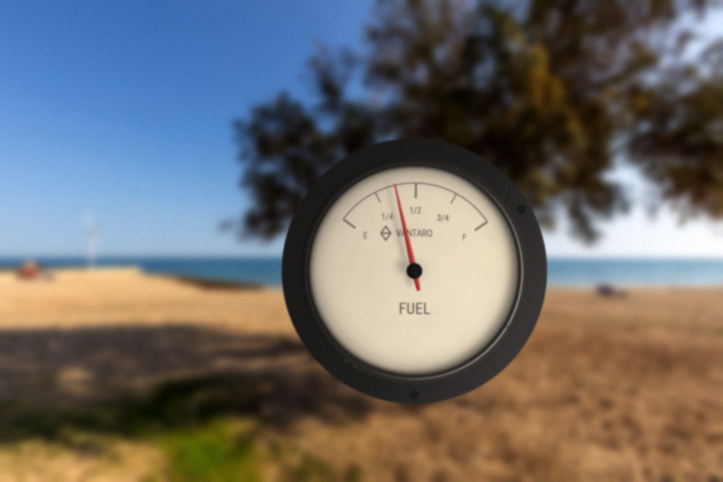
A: 0.375
